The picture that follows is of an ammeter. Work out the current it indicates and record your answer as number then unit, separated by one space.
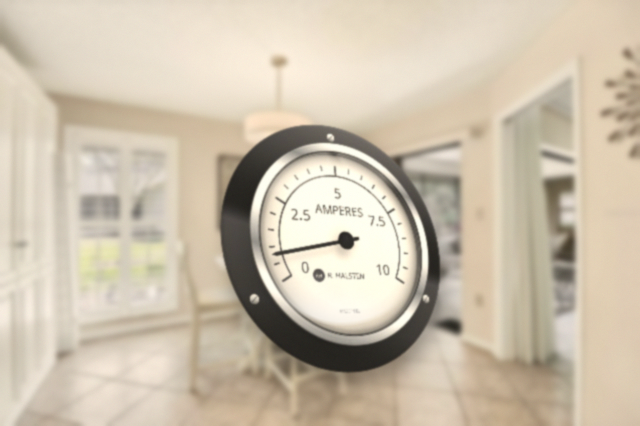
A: 0.75 A
